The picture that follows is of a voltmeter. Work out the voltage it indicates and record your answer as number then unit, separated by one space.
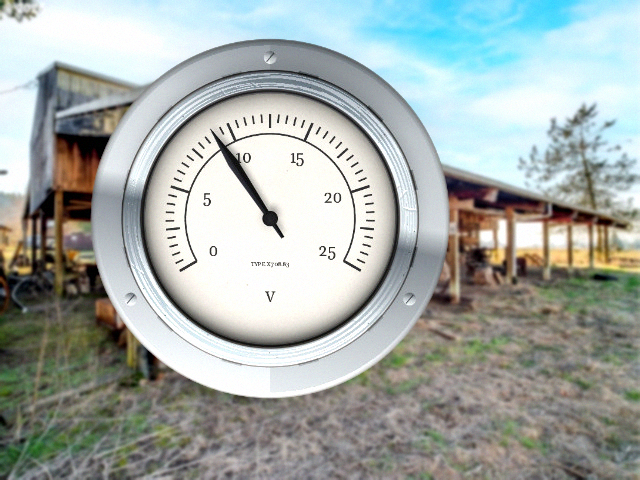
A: 9 V
